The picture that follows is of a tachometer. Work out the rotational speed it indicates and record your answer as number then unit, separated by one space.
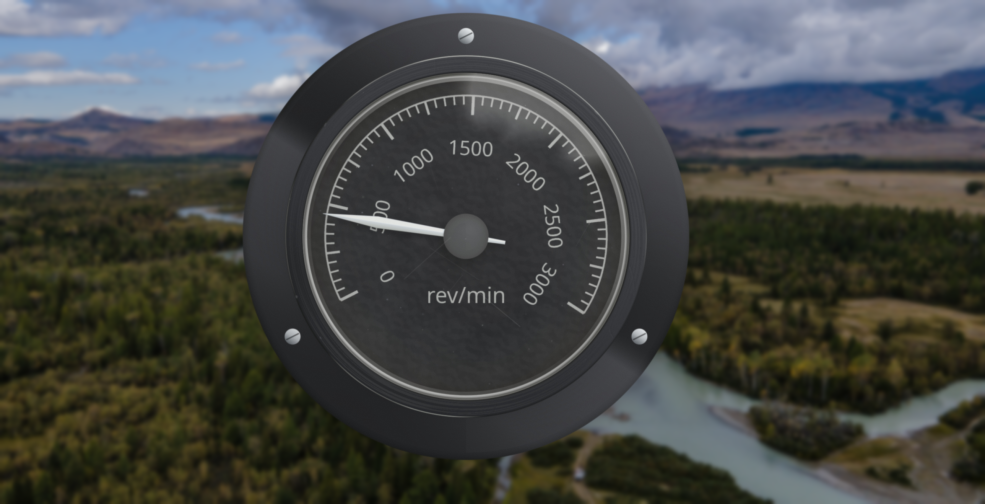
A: 450 rpm
